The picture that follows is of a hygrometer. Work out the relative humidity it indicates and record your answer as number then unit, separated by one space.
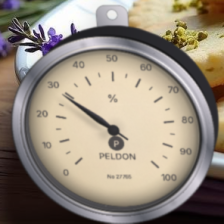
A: 30 %
